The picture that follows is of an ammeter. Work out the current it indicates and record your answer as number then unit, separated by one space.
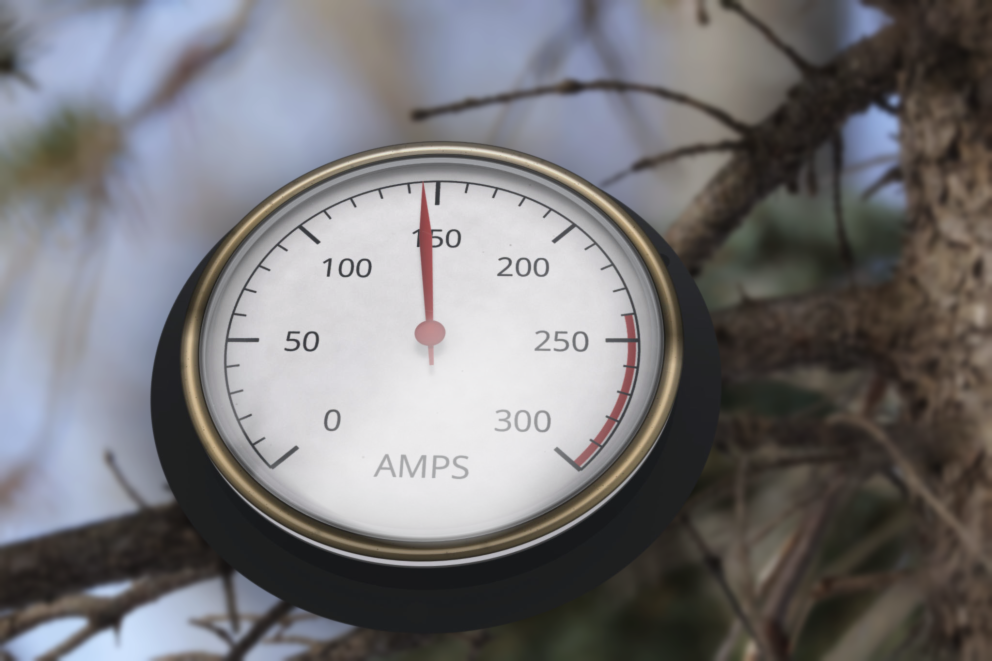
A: 145 A
